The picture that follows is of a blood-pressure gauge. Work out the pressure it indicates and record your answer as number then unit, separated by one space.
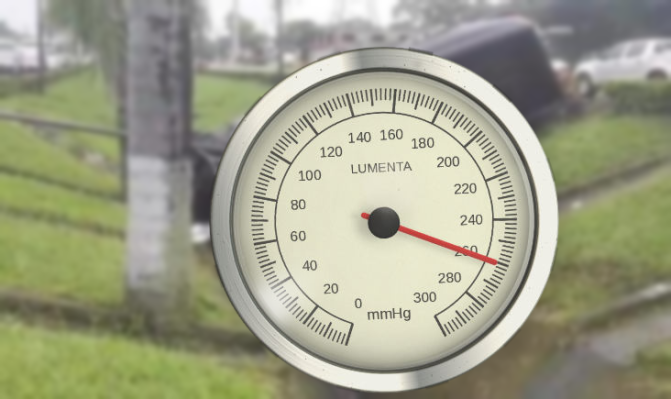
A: 260 mmHg
